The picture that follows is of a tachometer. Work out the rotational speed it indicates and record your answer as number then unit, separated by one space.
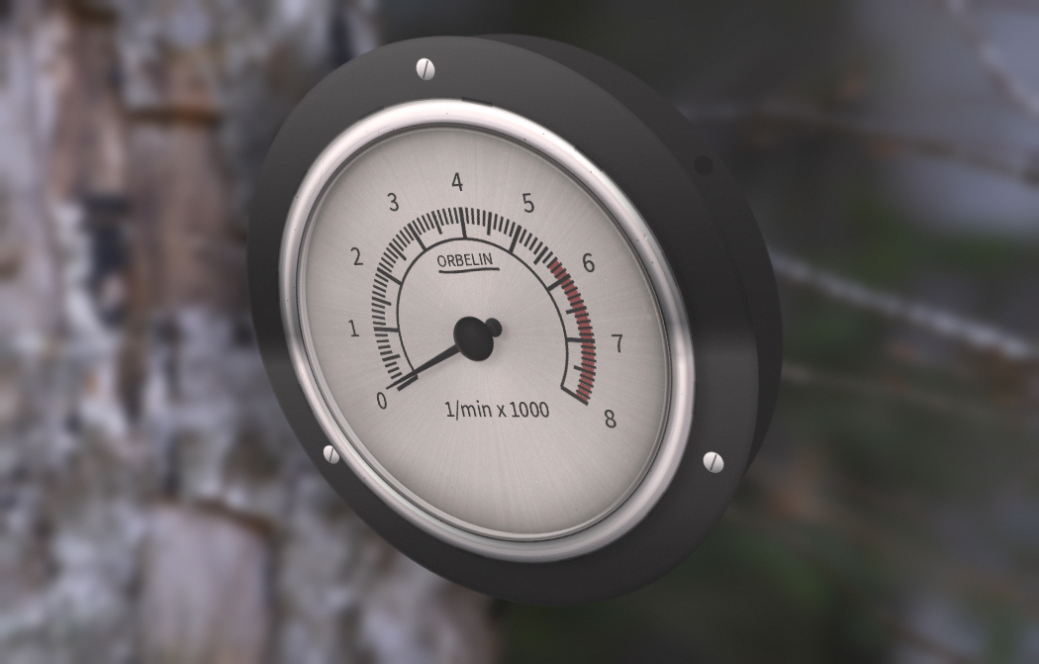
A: 100 rpm
